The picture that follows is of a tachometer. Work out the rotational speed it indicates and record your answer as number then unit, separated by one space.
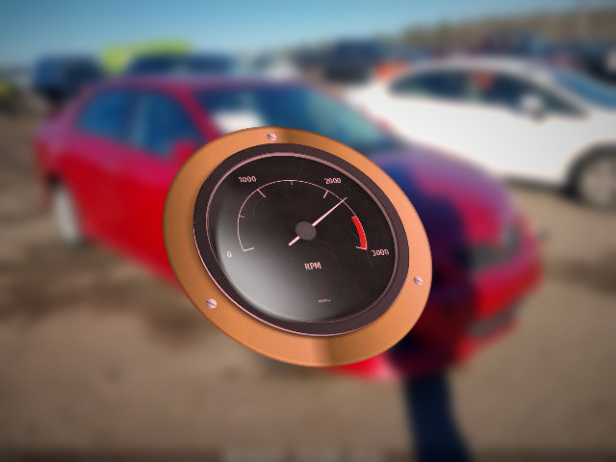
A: 2250 rpm
